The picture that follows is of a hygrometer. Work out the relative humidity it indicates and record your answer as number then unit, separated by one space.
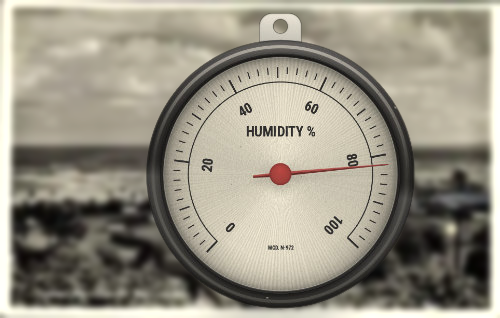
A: 82 %
